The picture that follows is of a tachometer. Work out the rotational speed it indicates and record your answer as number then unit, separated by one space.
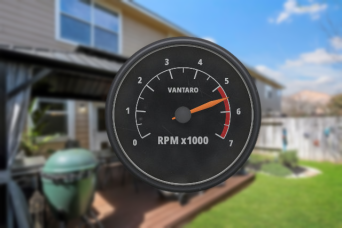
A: 5500 rpm
